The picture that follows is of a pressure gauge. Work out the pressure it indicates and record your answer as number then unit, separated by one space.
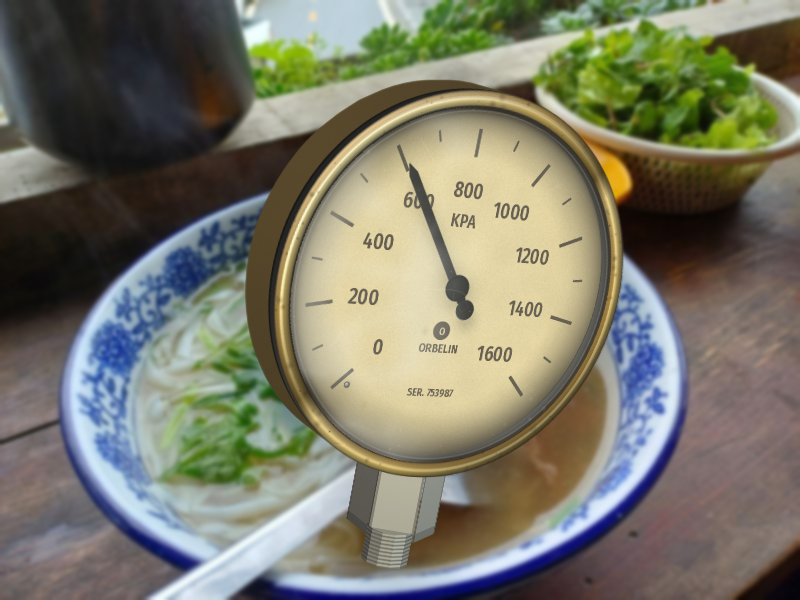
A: 600 kPa
